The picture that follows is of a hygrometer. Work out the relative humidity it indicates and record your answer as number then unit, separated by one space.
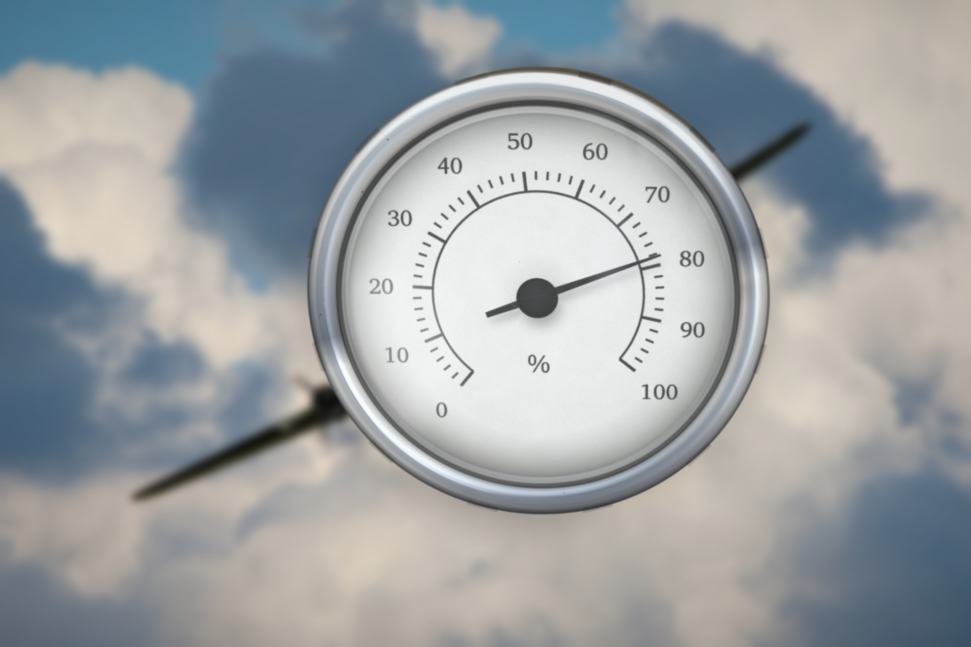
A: 78 %
